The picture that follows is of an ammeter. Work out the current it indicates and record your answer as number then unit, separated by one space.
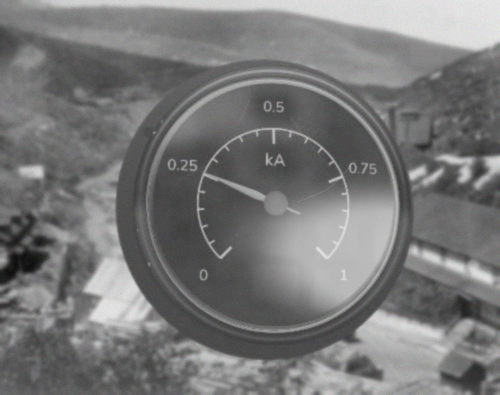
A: 0.25 kA
